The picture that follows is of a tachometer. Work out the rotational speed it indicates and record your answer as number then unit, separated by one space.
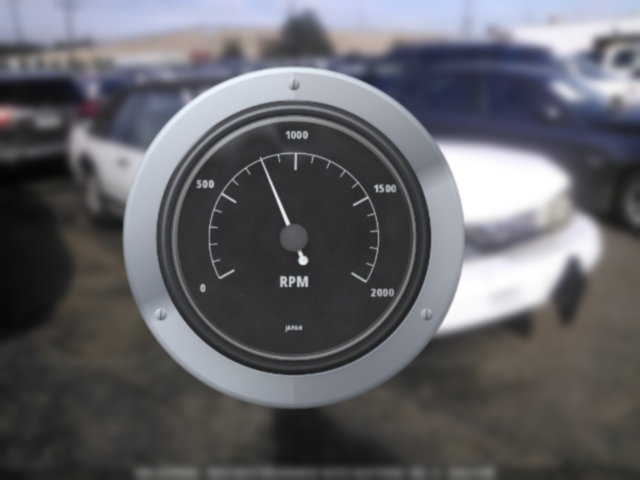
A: 800 rpm
